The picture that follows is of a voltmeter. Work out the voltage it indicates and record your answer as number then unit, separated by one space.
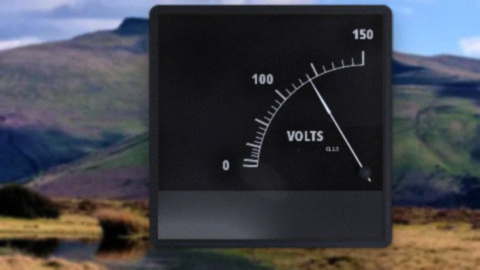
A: 120 V
